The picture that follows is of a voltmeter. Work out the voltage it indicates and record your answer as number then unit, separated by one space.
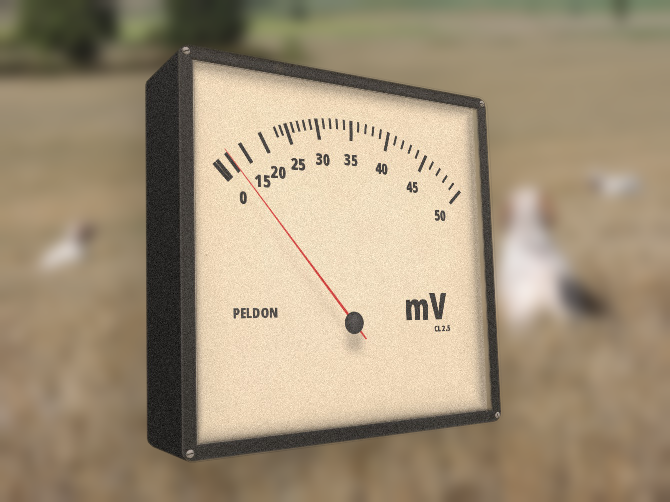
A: 10 mV
